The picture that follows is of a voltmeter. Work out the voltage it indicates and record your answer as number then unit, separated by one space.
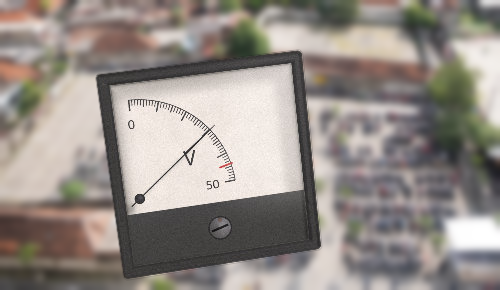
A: 30 V
